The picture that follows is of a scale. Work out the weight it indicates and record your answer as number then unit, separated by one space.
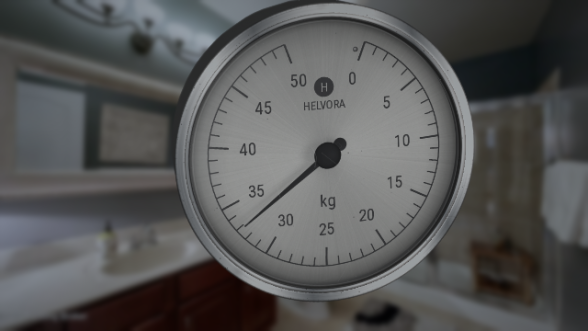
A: 33 kg
